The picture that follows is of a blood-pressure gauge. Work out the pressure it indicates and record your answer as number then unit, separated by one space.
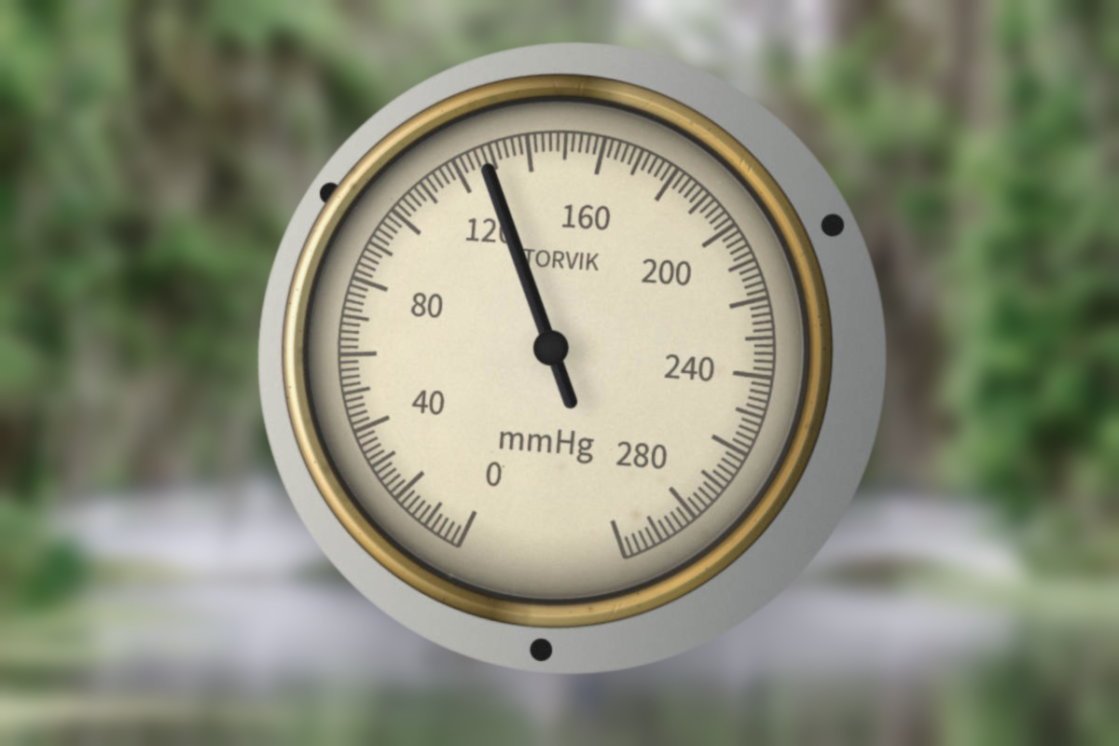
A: 128 mmHg
